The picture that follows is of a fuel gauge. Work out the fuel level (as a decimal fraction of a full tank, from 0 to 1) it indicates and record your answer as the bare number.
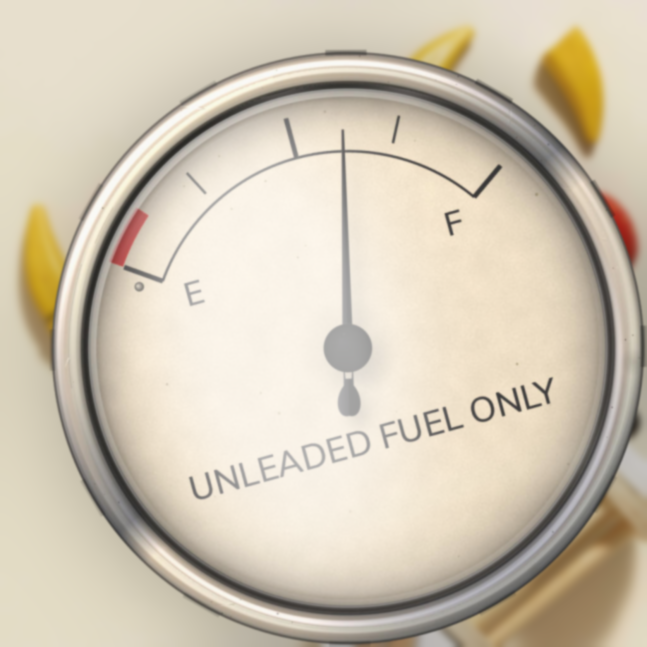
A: 0.625
